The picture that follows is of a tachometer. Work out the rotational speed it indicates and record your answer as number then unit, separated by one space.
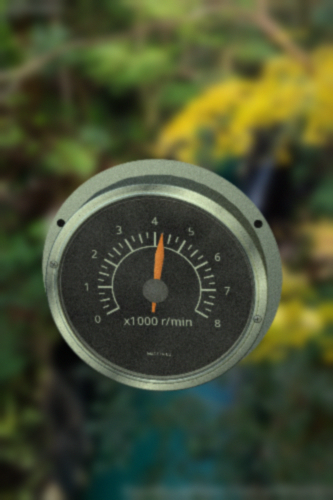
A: 4250 rpm
